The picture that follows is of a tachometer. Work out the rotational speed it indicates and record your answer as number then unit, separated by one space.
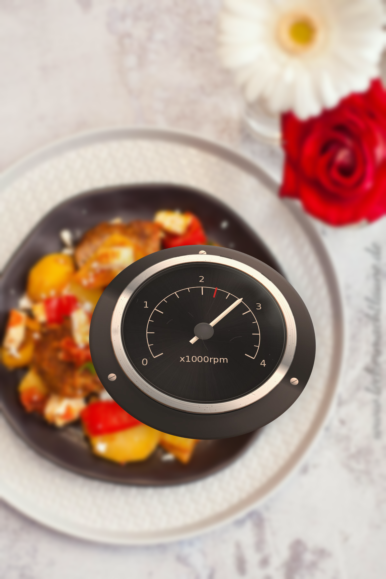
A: 2750 rpm
